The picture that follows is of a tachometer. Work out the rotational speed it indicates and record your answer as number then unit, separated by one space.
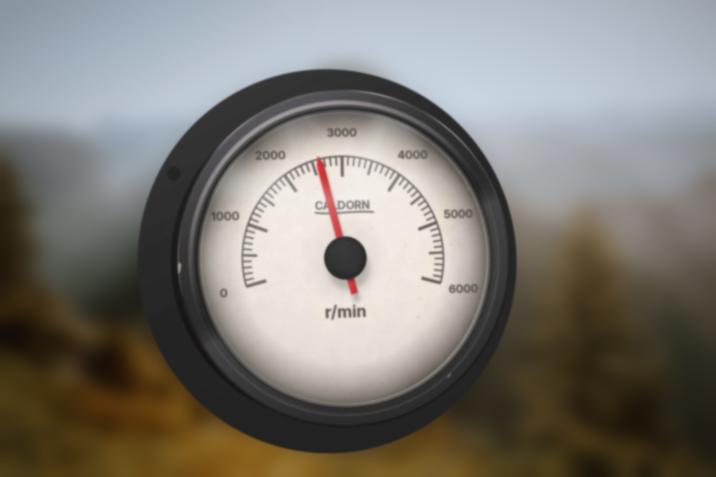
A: 2600 rpm
